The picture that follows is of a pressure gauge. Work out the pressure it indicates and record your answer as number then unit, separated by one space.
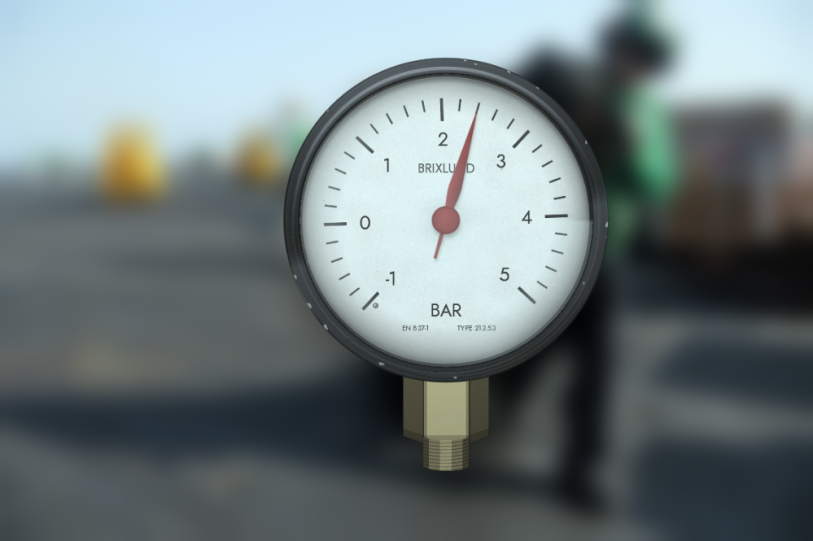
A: 2.4 bar
